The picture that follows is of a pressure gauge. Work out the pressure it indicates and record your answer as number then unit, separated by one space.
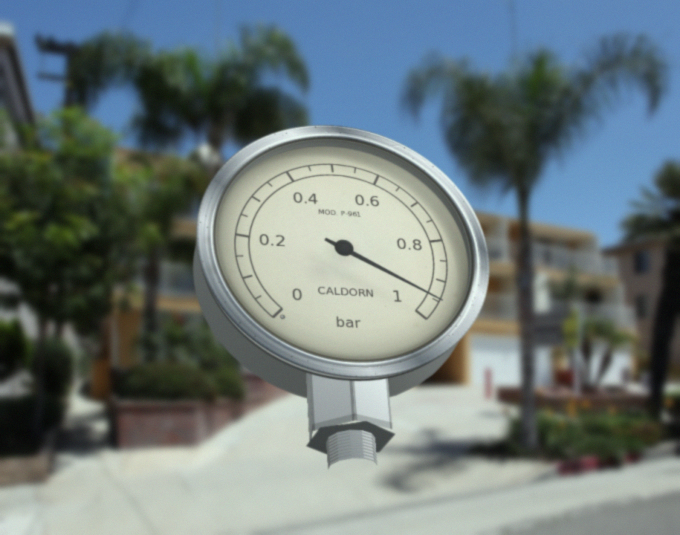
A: 0.95 bar
